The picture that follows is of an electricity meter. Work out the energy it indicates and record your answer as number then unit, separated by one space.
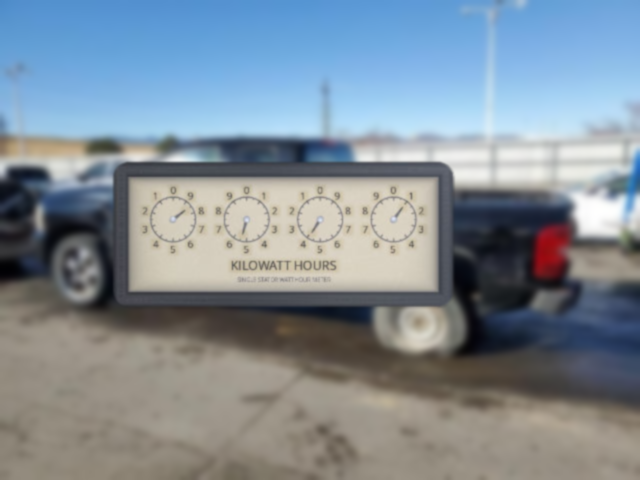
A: 8541 kWh
